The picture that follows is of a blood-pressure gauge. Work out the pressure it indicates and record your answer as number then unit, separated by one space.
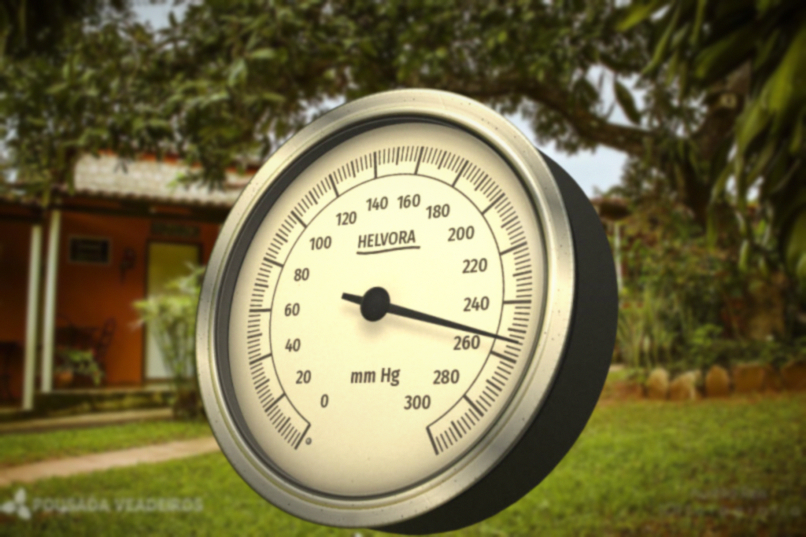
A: 254 mmHg
